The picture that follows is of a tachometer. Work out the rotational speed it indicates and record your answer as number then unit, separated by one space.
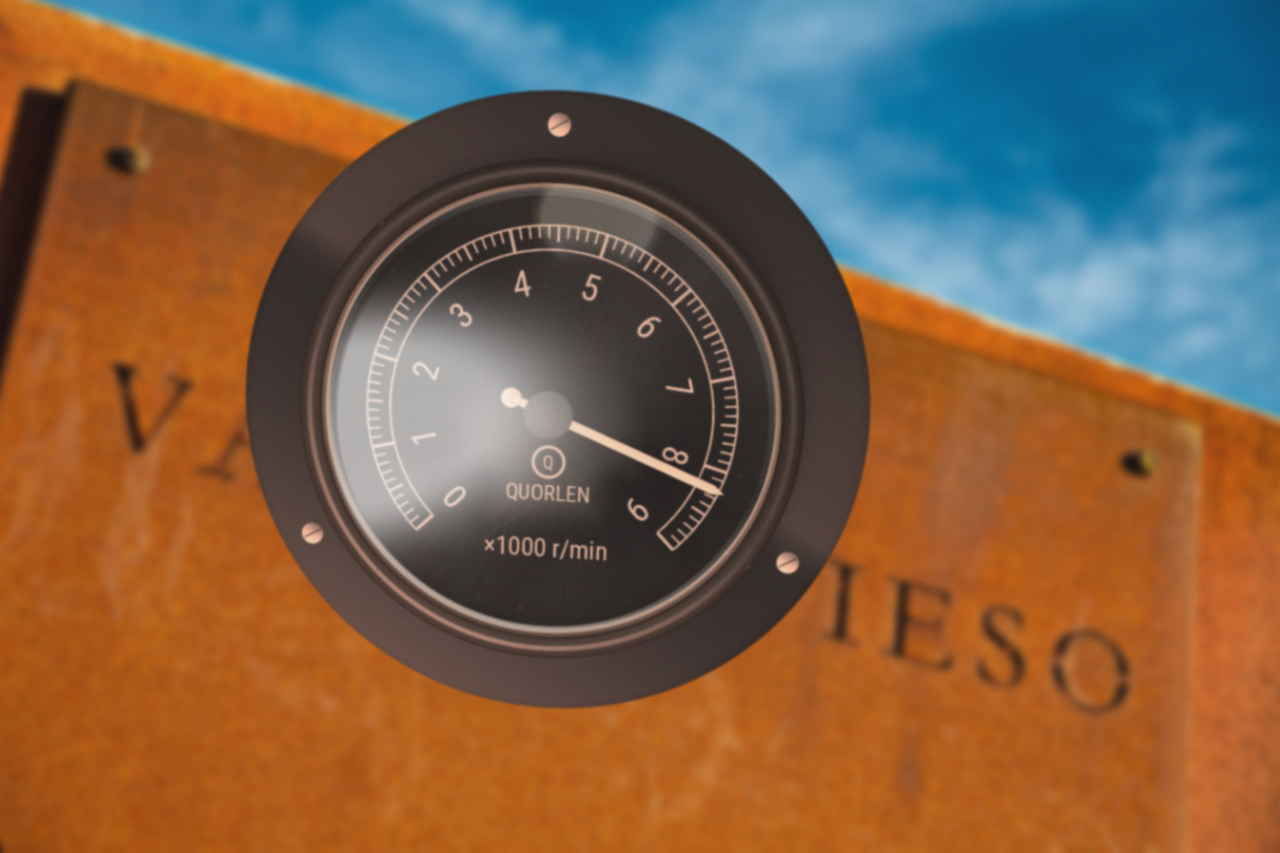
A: 8200 rpm
